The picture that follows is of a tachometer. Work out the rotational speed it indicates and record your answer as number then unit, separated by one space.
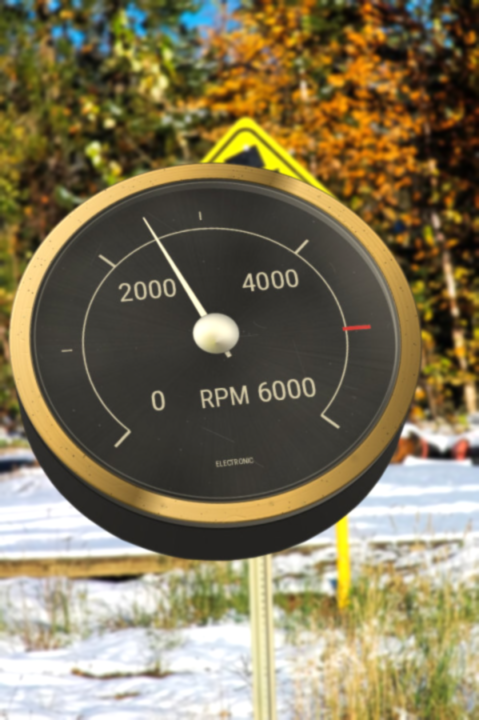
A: 2500 rpm
